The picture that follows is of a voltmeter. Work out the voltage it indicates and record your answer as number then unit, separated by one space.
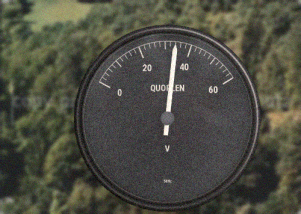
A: 34 V
